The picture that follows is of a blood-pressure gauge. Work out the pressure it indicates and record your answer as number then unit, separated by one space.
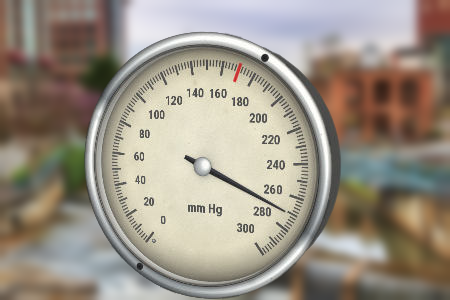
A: 270 mmHg
